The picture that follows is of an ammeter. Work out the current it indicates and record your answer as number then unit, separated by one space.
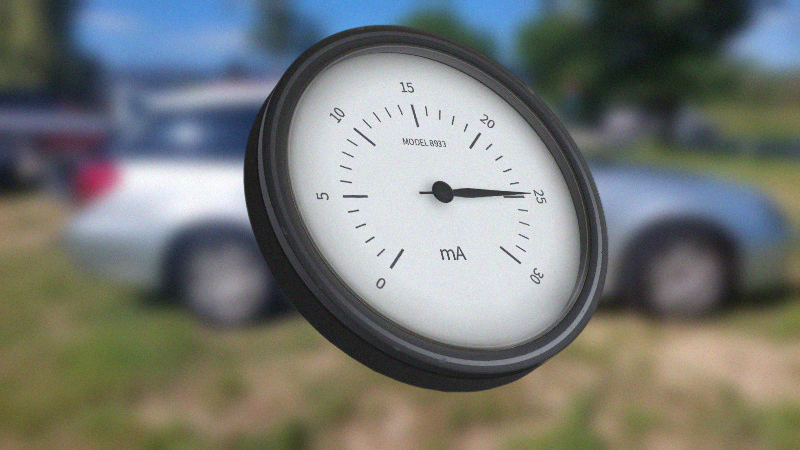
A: 25 mA
